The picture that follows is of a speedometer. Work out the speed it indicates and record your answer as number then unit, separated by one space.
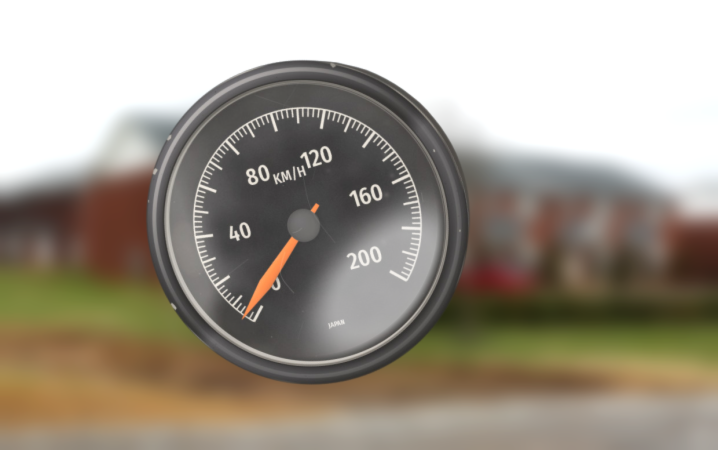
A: 4 km/h
